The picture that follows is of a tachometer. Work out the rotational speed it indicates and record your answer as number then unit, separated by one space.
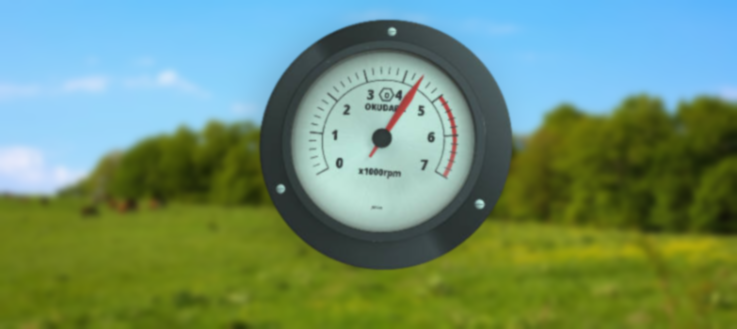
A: 4400 rpm
